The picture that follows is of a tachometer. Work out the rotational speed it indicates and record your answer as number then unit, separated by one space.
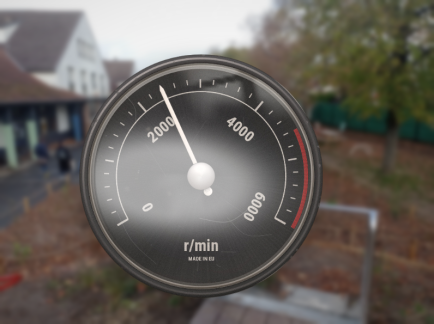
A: 2400 rpm
